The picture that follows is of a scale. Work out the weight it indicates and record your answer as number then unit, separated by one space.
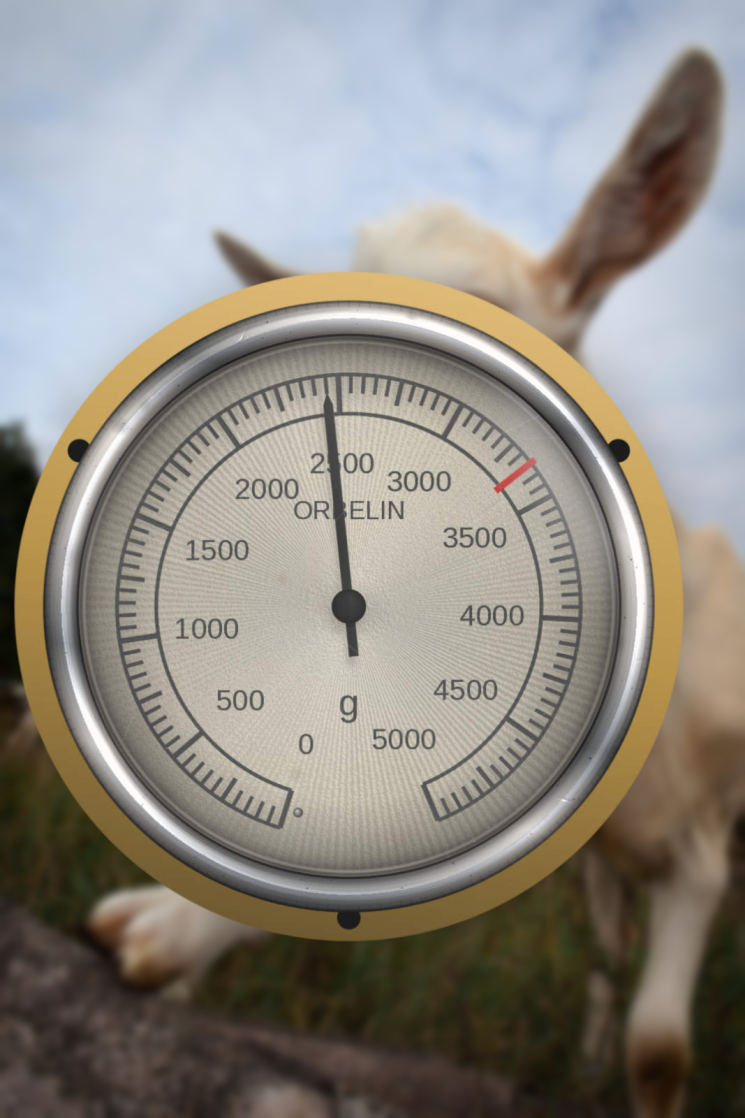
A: 2450 g
